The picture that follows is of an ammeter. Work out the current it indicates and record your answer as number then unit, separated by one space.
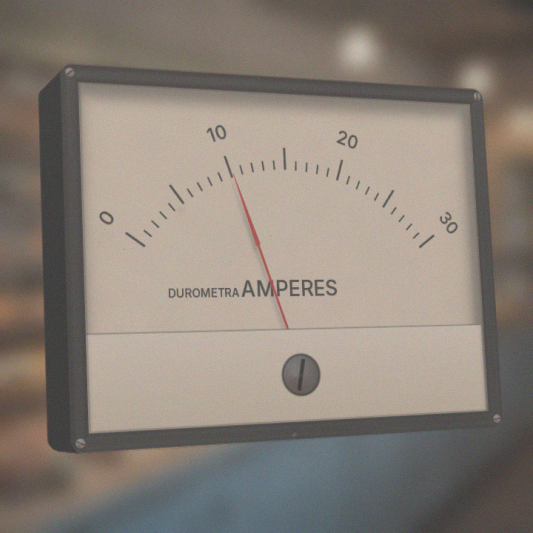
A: 10 A
